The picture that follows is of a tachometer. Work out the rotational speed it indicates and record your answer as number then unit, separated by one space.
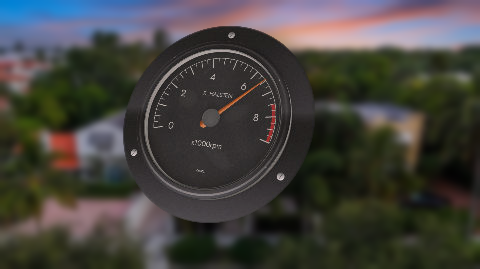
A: 6500 rpm
